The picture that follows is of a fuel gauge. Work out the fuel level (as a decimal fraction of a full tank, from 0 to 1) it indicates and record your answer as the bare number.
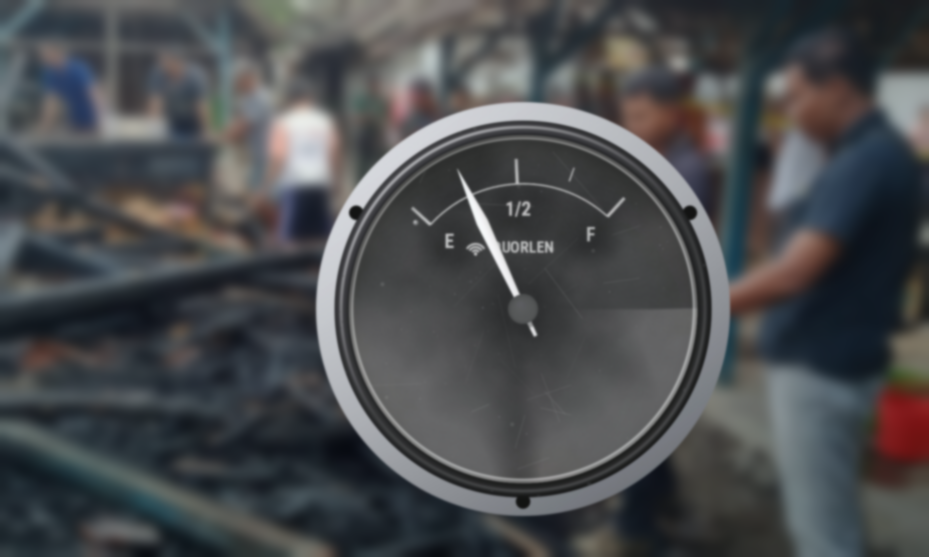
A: 0.25
